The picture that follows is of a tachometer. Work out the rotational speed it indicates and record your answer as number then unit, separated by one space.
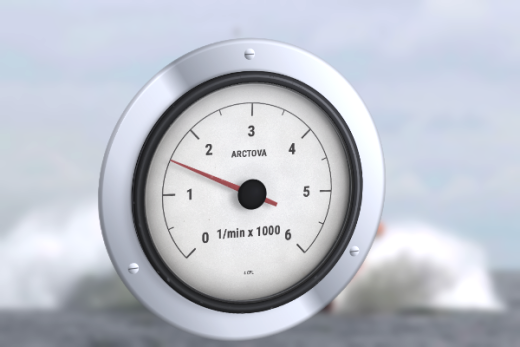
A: 1500 rpm
